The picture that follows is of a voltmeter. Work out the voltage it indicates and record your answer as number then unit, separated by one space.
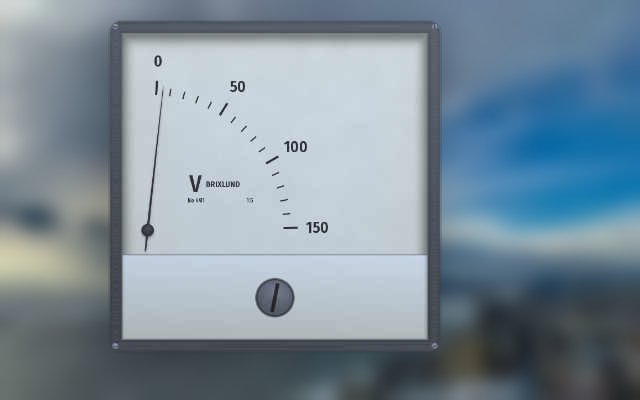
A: 5 V
